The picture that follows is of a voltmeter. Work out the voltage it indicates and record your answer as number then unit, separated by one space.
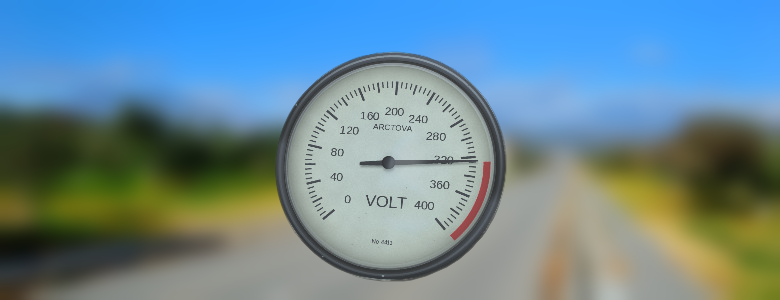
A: 325 V
